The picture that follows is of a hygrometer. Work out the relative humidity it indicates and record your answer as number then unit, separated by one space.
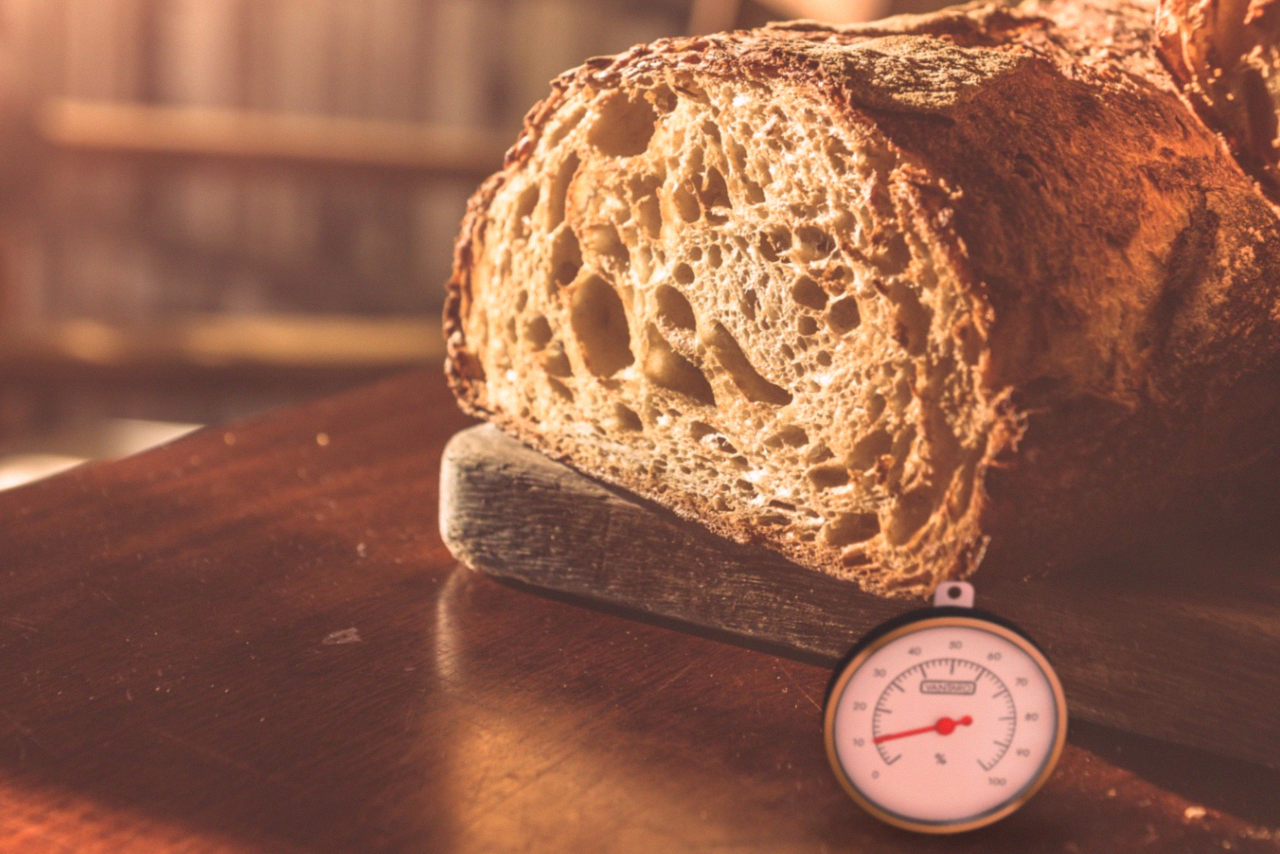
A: 10 %
